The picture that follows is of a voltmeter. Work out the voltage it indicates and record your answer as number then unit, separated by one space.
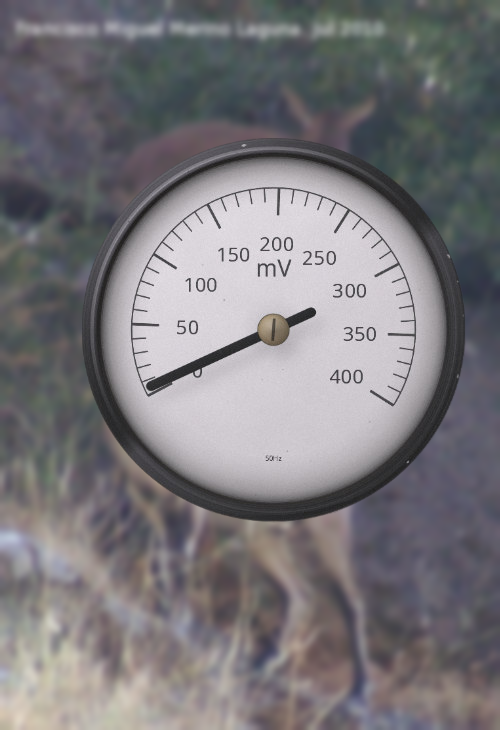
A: 5 mV
